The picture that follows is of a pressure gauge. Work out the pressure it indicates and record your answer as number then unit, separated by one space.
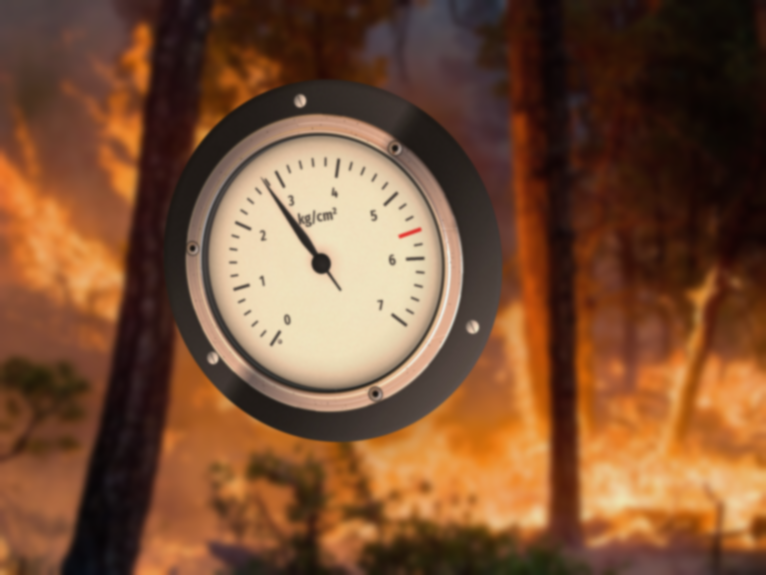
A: 2.8 kg/cm²
